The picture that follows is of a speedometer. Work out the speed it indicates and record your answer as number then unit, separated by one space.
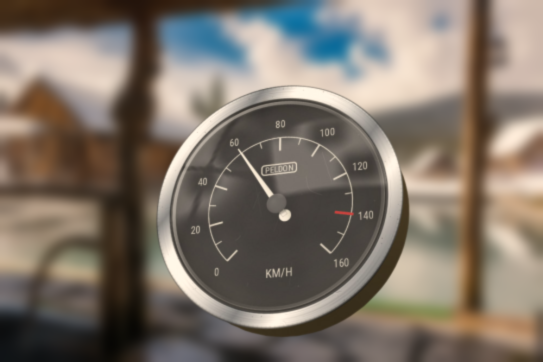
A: 60 km/h
